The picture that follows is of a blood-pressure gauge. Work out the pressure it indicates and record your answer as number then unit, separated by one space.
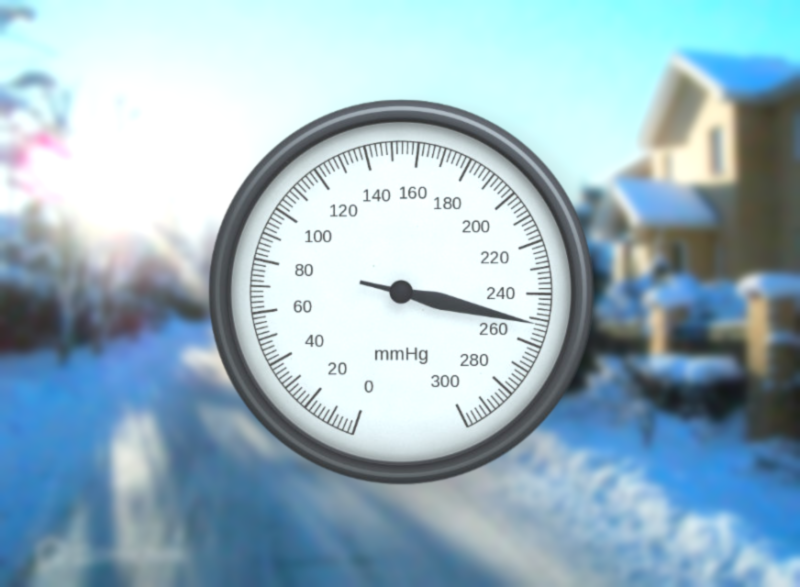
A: 252 mmHg
